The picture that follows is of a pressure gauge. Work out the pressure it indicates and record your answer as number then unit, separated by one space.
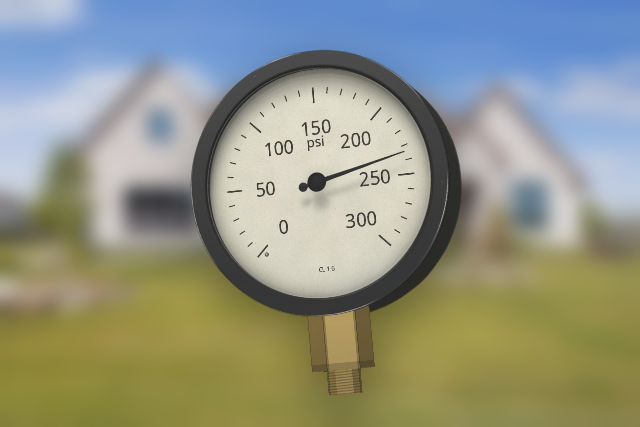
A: 235 psi
